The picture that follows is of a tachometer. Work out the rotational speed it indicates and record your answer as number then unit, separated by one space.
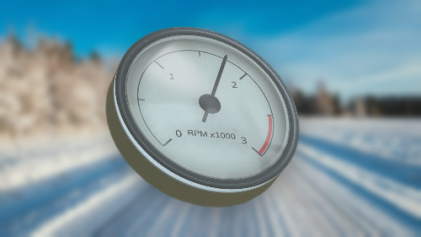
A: 1750 rpm
